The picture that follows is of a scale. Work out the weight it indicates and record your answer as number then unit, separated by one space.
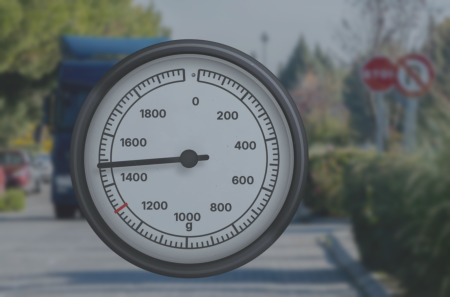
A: 1480 g
